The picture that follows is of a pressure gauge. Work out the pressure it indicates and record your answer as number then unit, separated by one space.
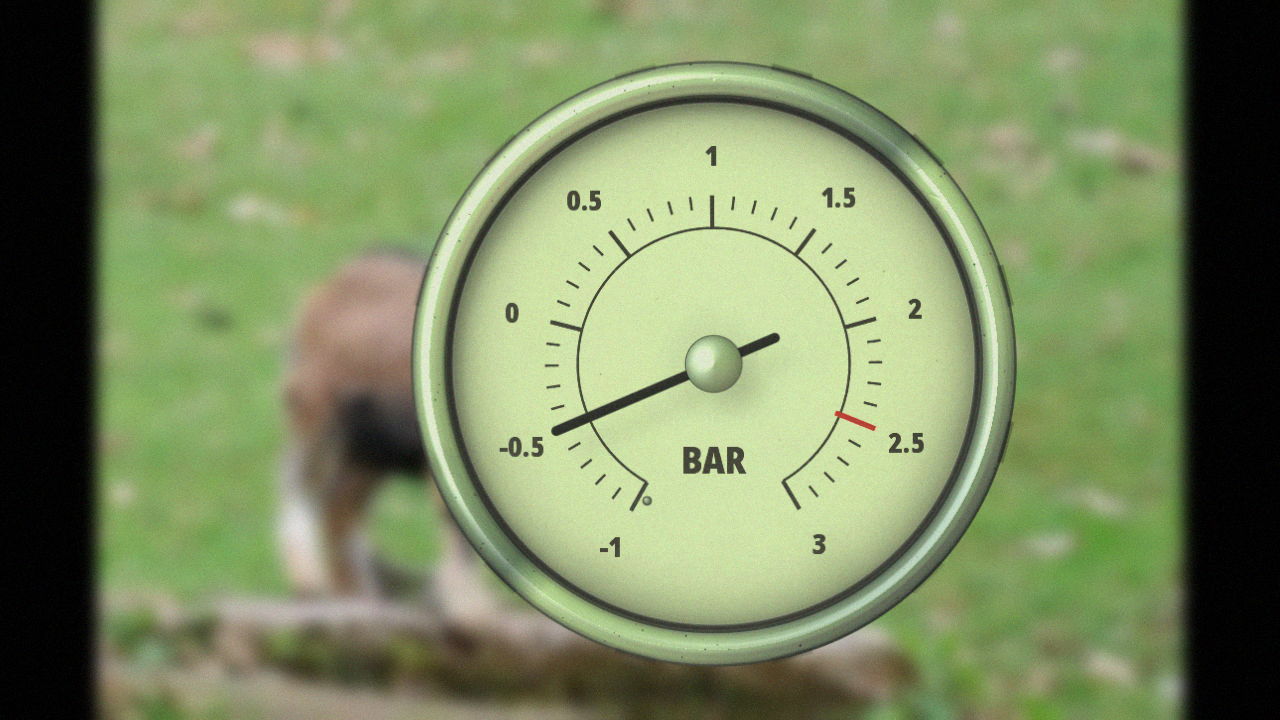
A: -0.5 bar
